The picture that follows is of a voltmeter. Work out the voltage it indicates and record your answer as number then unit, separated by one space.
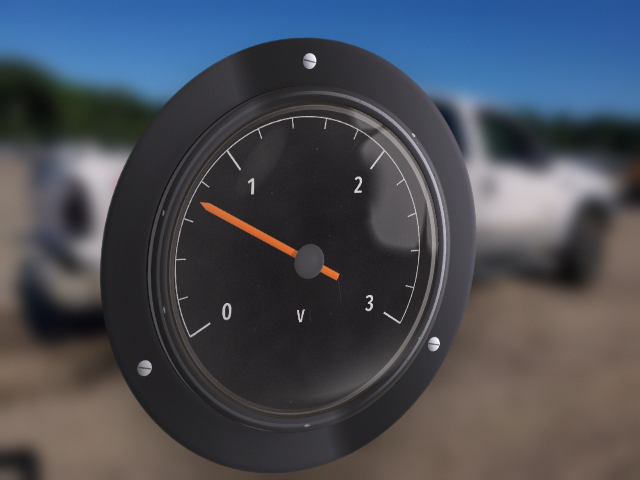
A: 0.7 V
